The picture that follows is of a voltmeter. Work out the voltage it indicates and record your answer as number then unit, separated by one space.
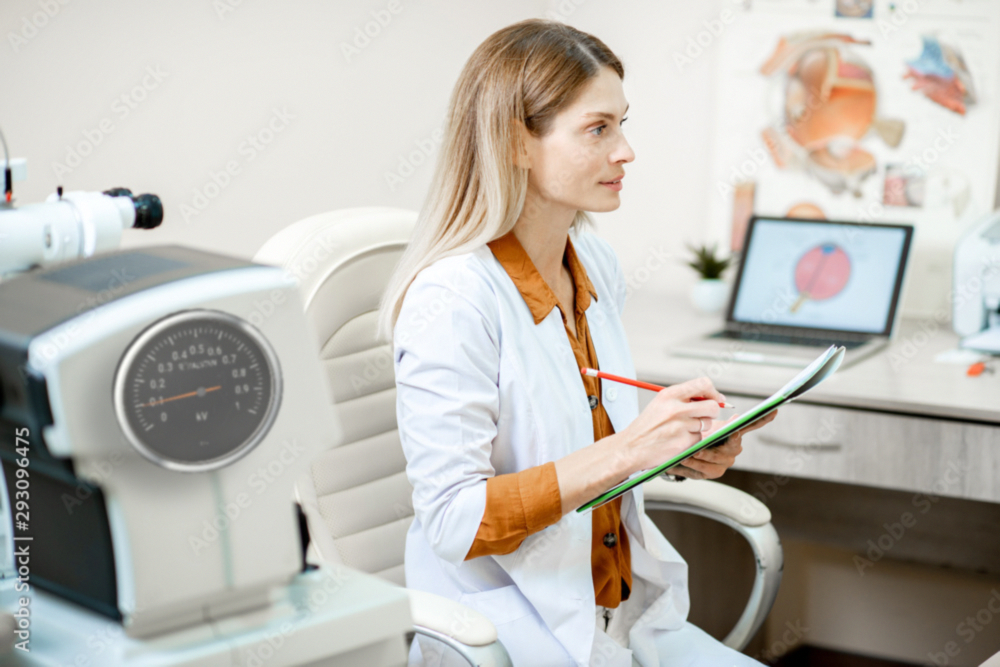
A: 0.1 kV
